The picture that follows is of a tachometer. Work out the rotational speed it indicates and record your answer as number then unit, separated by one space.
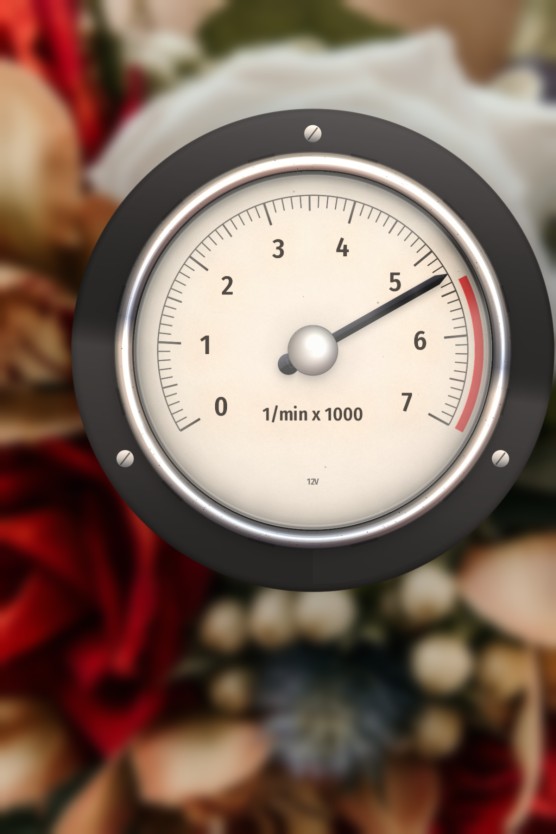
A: 5300 rpm
